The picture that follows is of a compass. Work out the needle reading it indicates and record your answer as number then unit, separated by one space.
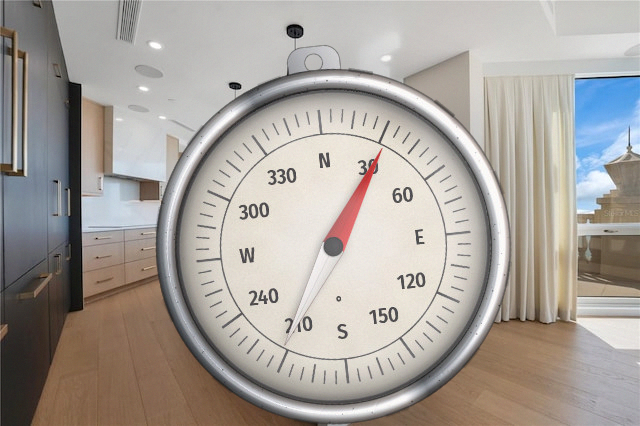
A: 32.5 °
